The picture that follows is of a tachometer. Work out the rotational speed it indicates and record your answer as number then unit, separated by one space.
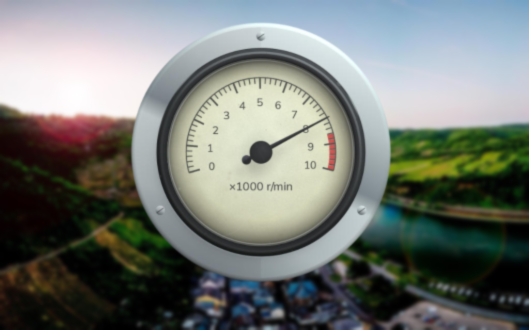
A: 8000 rpm
